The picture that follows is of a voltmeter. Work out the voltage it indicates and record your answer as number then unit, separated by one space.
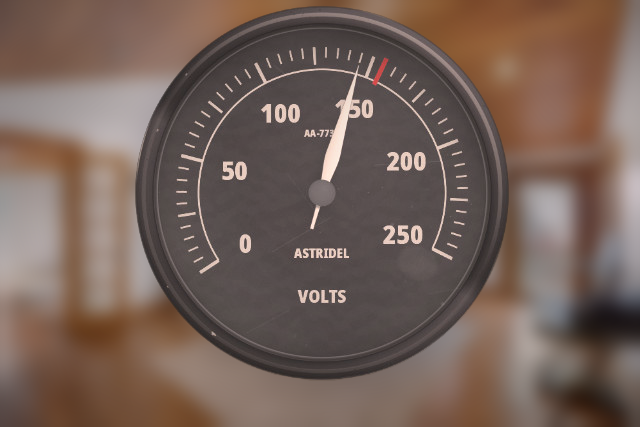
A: 145 V
